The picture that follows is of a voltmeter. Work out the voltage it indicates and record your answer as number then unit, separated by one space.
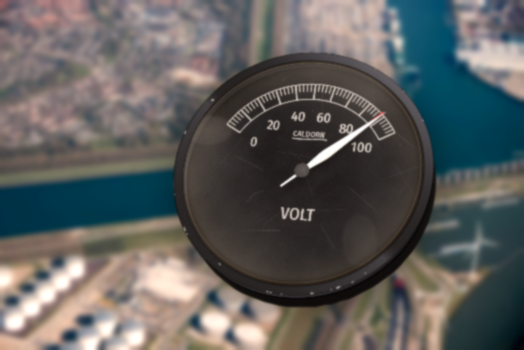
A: 90 V
